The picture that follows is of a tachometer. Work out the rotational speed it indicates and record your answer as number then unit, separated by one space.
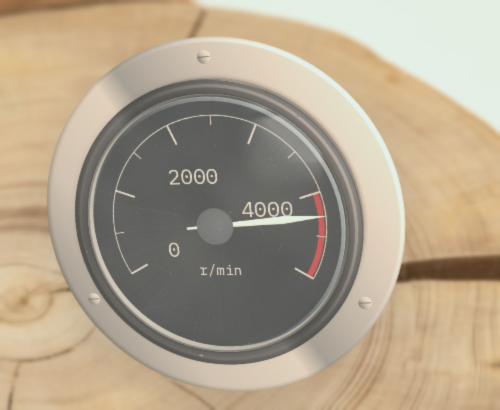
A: 4250 rpm
